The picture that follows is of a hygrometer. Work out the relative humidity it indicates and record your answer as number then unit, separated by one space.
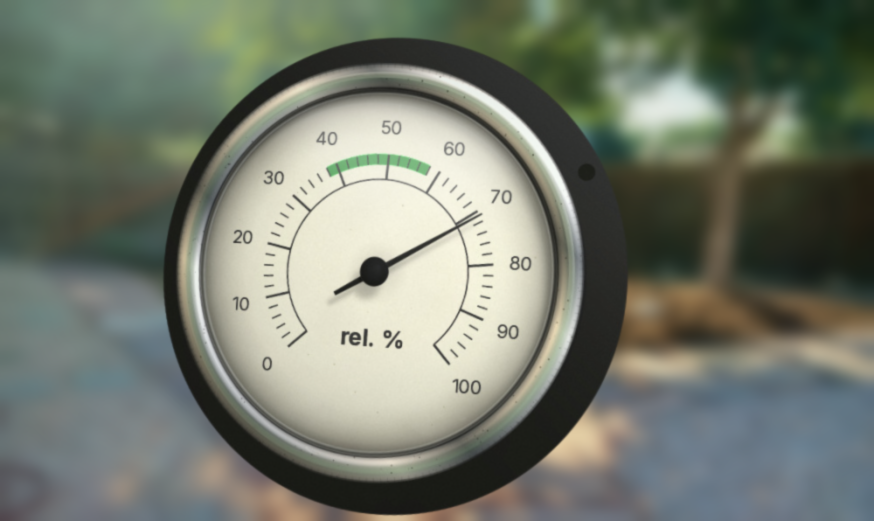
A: 71 %
